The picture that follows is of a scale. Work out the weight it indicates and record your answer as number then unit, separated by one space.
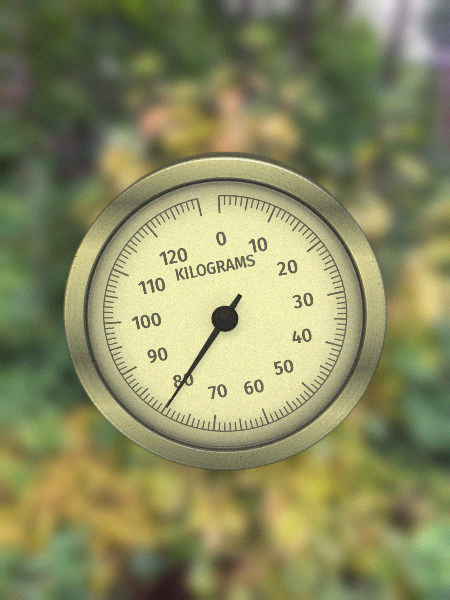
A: 80 kg
